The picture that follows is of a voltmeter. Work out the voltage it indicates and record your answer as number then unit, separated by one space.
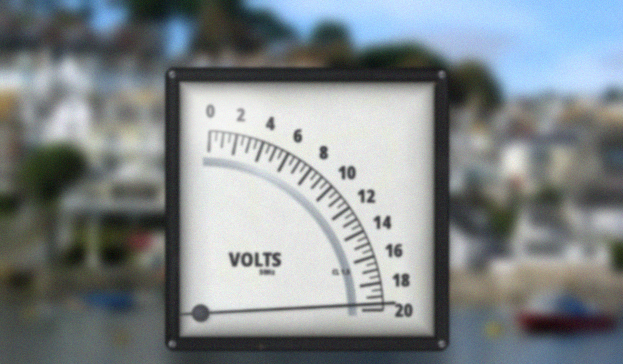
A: 19.5 V
